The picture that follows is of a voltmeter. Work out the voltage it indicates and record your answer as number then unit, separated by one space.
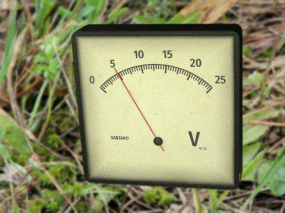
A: 5 V
